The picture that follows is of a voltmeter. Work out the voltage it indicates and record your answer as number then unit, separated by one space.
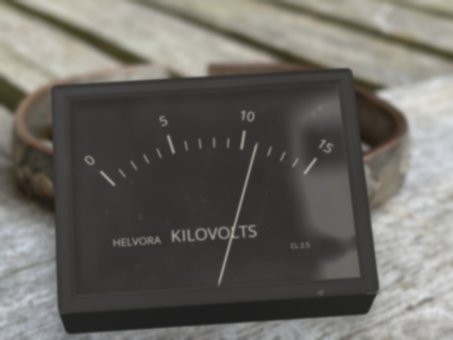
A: 11 kV
